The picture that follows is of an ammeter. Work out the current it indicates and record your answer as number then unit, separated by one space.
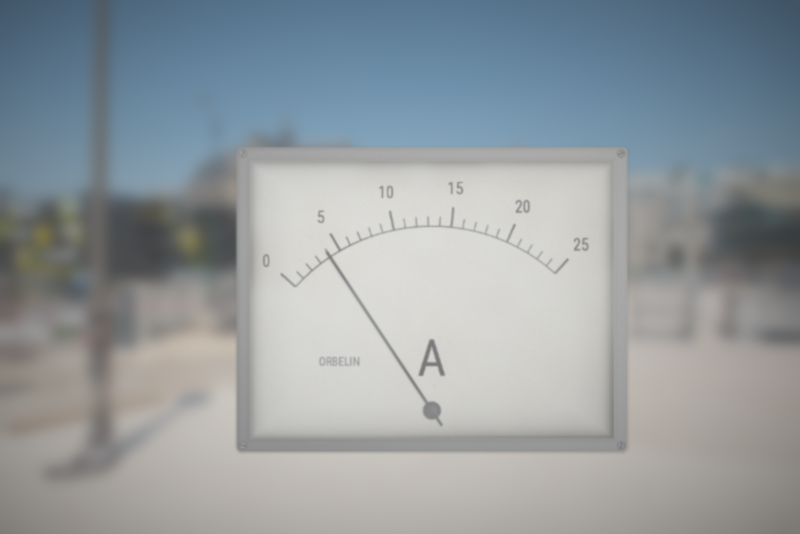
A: 4 A
